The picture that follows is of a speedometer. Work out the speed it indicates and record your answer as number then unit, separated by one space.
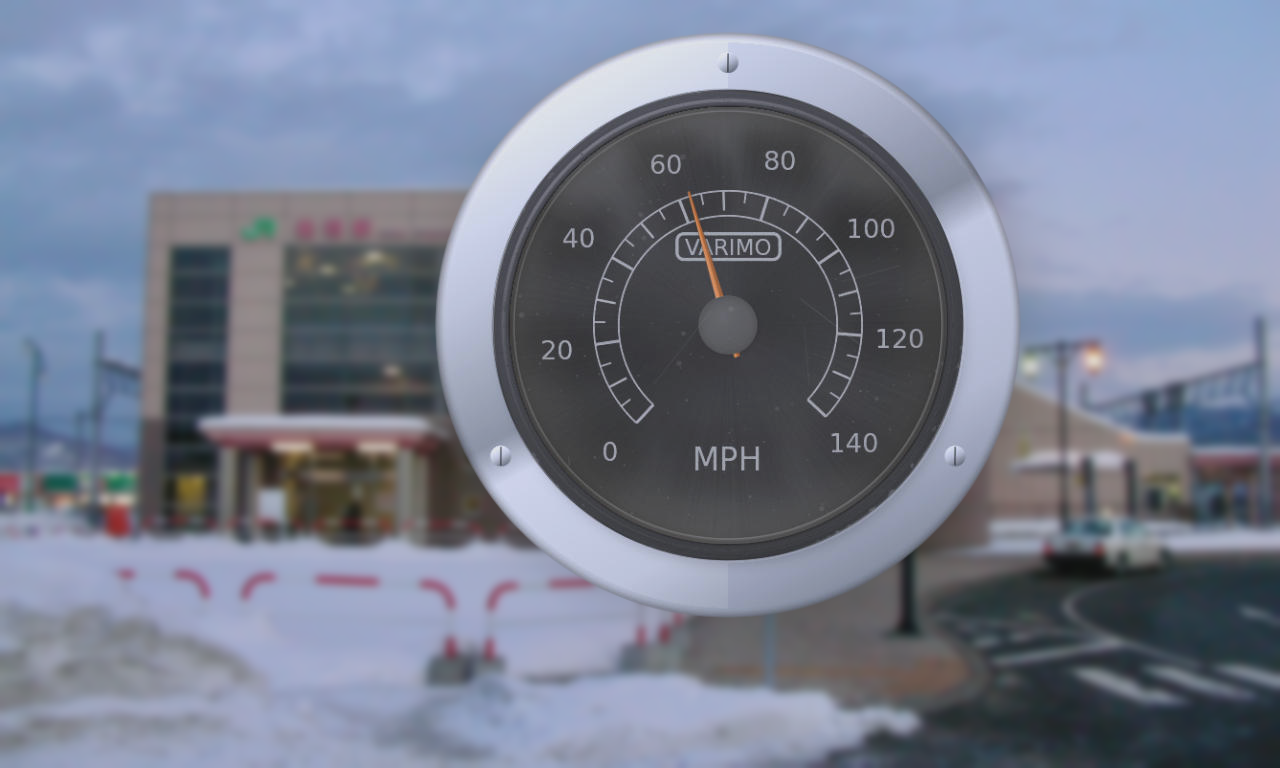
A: 62.5 mph
